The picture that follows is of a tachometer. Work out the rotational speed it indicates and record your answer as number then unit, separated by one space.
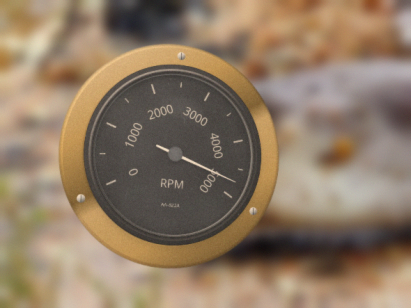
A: 4750 rpm
